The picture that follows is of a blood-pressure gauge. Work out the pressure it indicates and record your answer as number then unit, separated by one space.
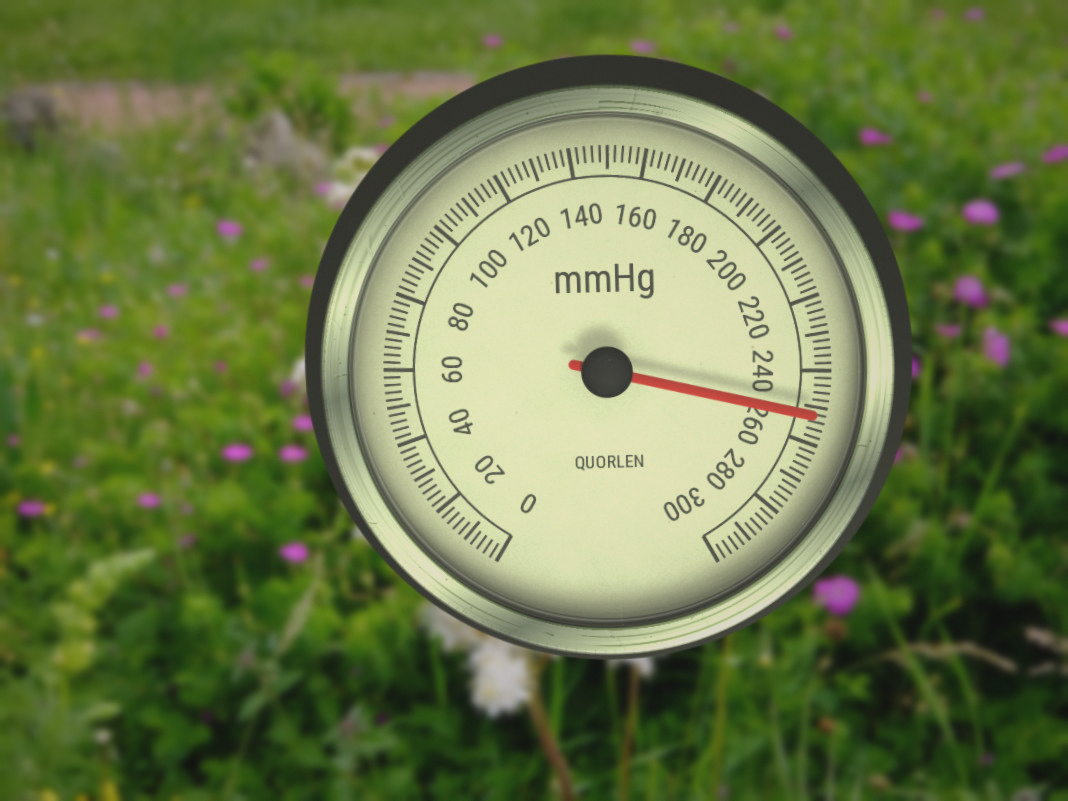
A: 252 mmHg
